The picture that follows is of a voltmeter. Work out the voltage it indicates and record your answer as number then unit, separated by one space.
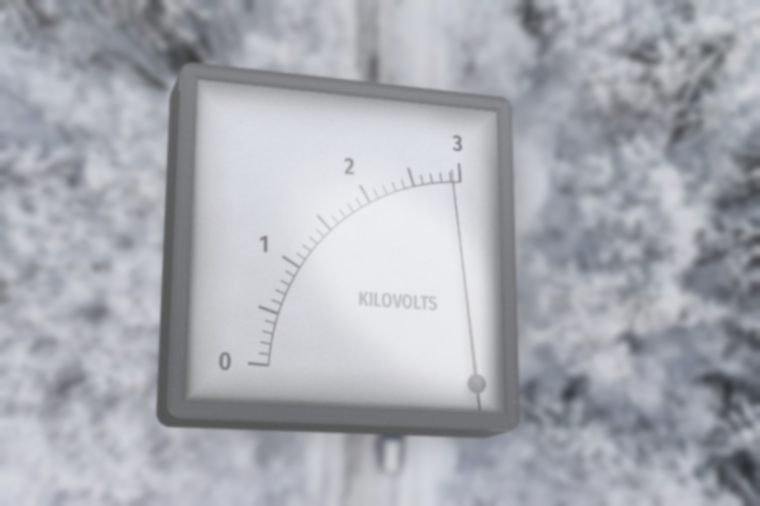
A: 2.9 kV
